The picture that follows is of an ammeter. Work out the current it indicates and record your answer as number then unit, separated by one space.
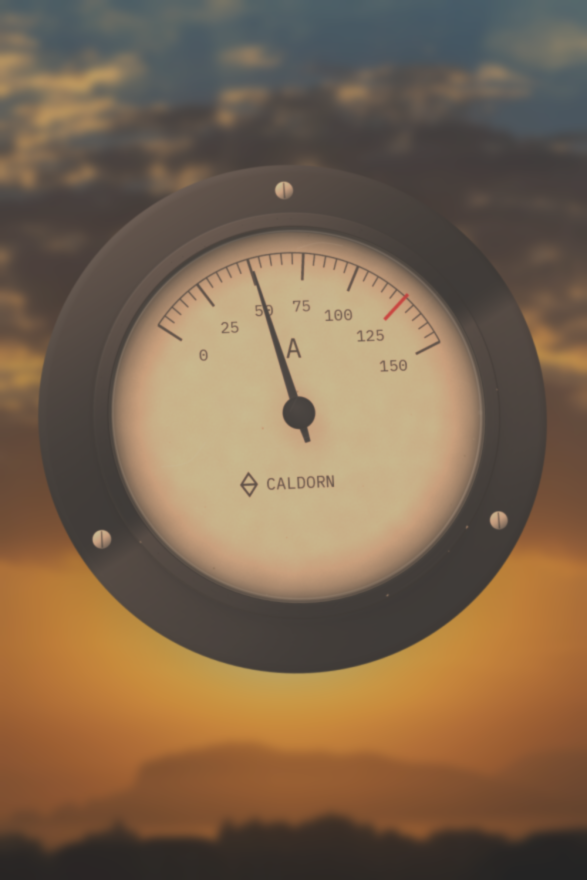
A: 50 A
